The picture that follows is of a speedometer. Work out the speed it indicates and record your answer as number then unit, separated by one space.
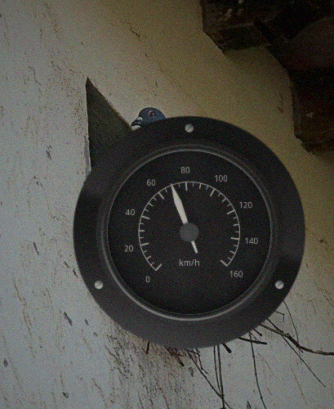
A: 70 km/h
